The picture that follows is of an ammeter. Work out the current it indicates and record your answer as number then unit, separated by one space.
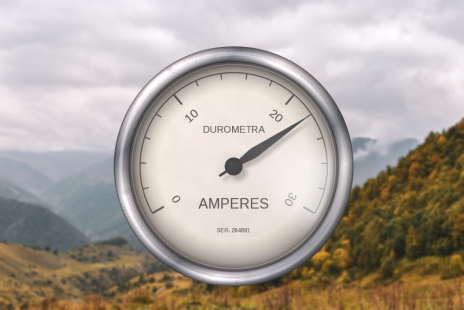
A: 22 A
